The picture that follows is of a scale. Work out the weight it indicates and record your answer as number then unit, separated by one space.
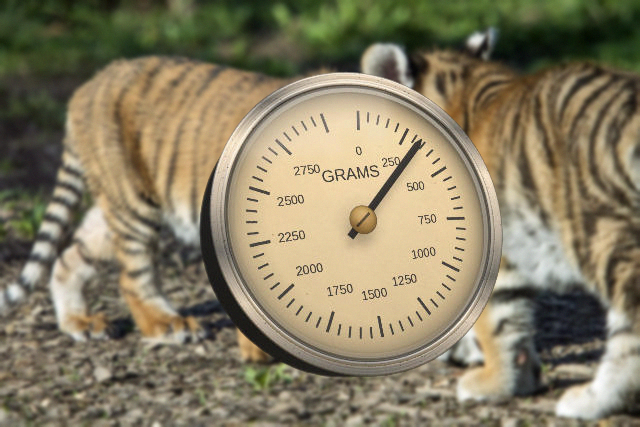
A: 325 g
